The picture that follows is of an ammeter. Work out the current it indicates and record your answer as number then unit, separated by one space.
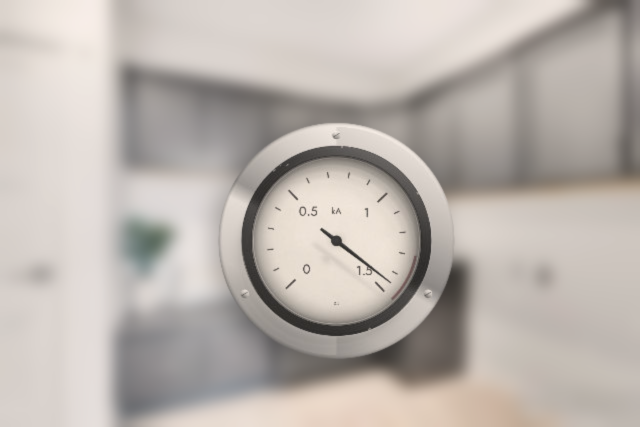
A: 1.45 kA
